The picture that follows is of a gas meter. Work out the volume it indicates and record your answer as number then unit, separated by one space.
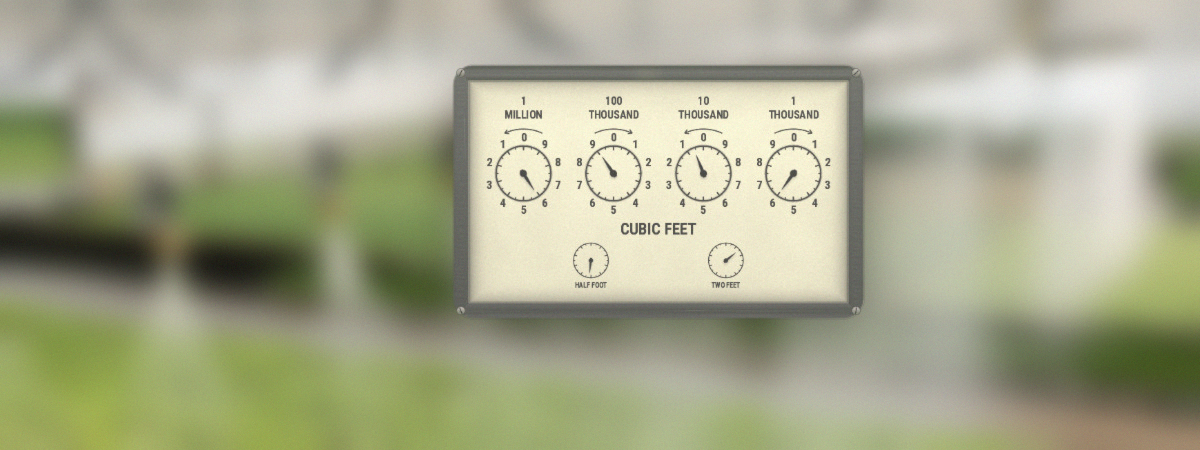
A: 590600 ft³
